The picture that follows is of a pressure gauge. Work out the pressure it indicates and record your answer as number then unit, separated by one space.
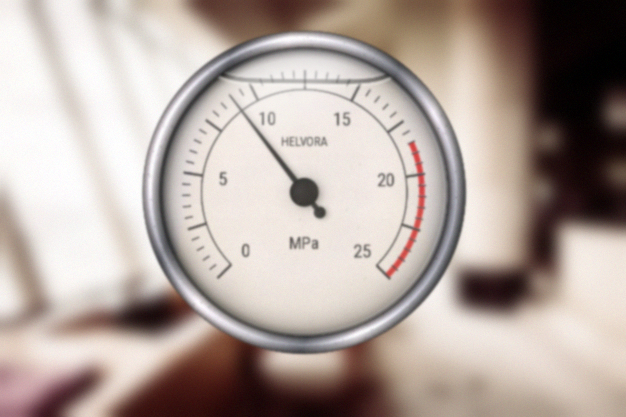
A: 9 MPa
